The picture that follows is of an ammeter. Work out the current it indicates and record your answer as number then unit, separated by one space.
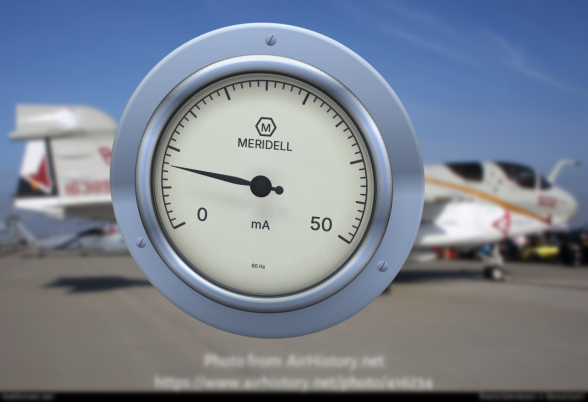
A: 8 mA
